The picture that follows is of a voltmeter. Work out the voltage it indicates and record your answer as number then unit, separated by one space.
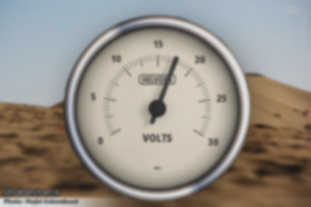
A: 17.5 V
